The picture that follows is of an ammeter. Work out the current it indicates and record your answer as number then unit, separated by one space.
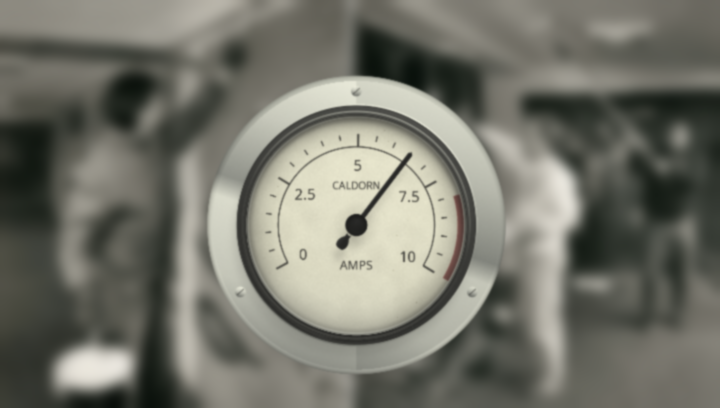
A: 6.5 A
